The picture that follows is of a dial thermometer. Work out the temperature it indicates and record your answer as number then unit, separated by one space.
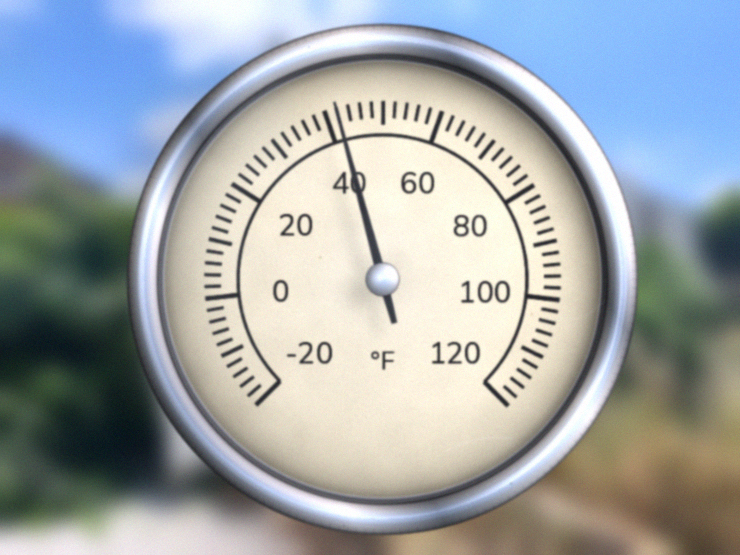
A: 42 °F
